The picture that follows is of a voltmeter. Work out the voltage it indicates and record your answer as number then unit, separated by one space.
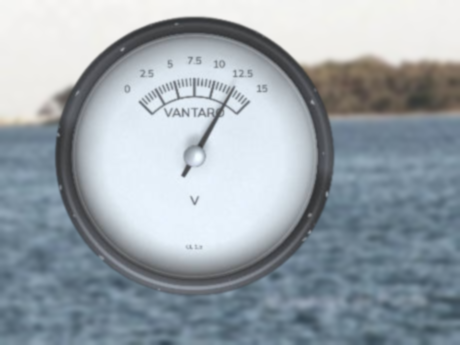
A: 12.5 V
